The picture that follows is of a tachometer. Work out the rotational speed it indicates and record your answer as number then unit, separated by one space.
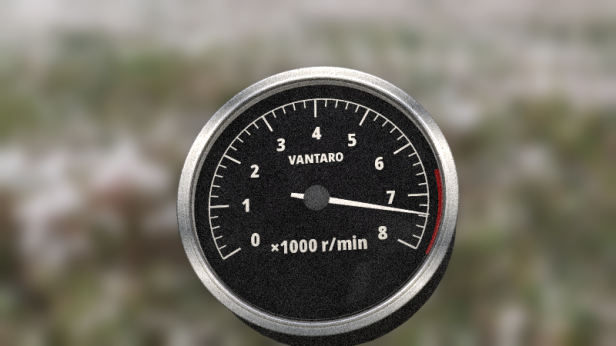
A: 7400 rpm
